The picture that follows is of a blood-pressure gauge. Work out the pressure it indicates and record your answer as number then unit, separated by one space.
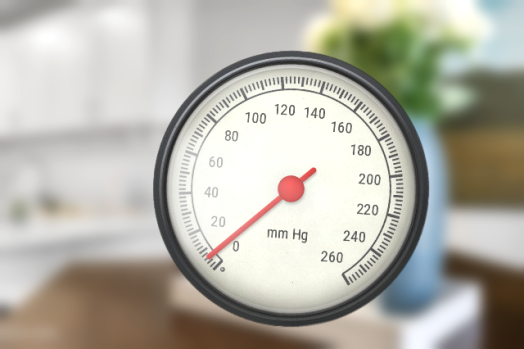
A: 6 mmHg
